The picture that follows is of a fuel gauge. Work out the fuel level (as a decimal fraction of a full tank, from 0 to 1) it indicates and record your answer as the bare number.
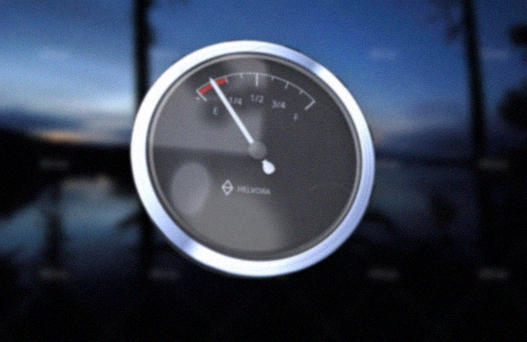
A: 0.125
